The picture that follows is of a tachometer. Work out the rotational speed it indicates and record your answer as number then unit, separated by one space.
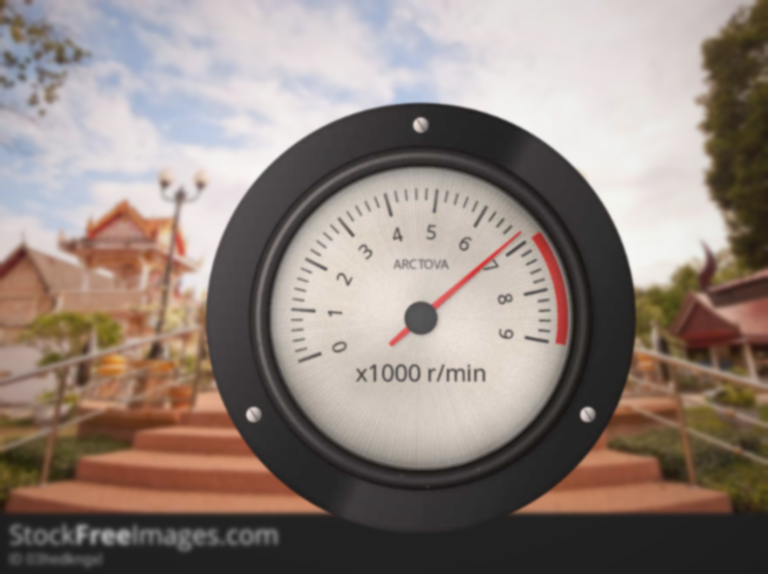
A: 6800 rpm
